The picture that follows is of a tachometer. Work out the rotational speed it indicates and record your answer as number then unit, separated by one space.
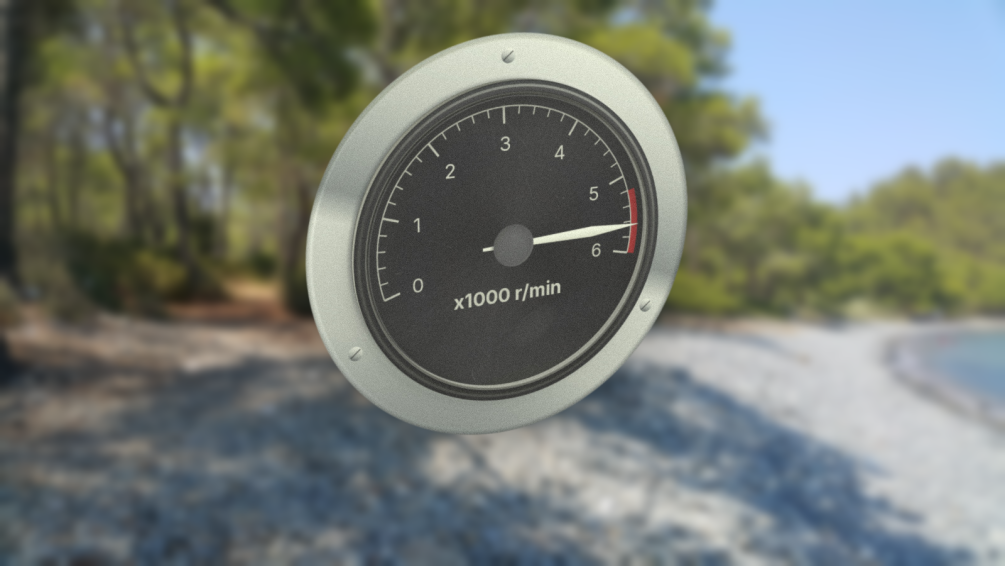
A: 5600 rpm
